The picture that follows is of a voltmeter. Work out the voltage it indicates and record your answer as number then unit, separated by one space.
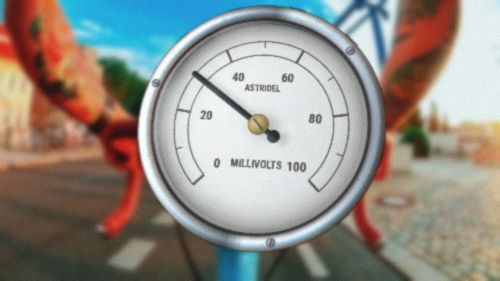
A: 30 mV
